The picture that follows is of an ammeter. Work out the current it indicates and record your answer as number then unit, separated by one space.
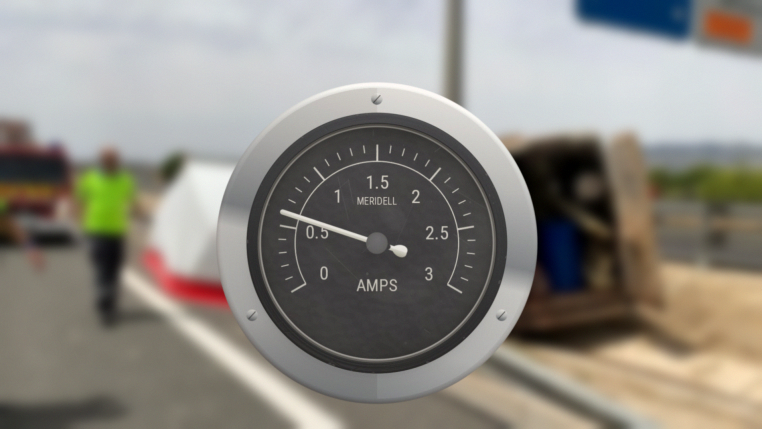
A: 0.6 A
